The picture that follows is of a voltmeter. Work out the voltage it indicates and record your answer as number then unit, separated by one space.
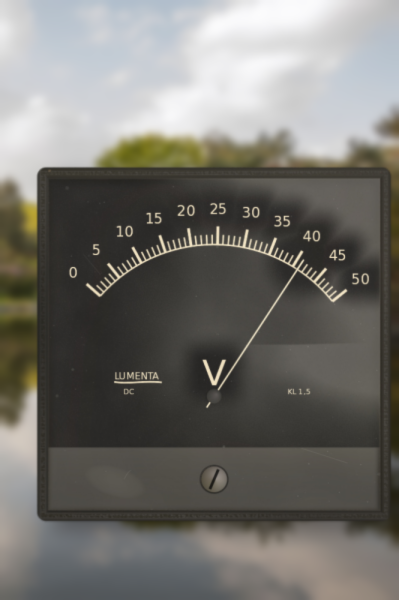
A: 41 V
